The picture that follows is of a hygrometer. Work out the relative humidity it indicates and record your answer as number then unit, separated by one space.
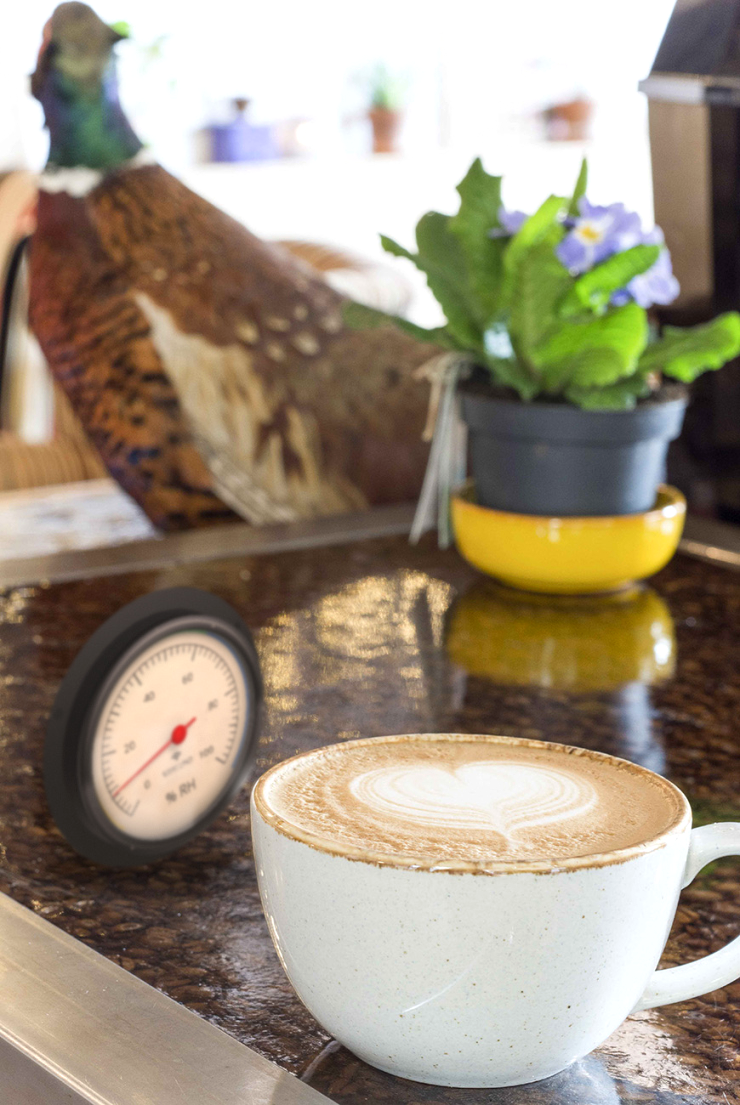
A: 10 %
